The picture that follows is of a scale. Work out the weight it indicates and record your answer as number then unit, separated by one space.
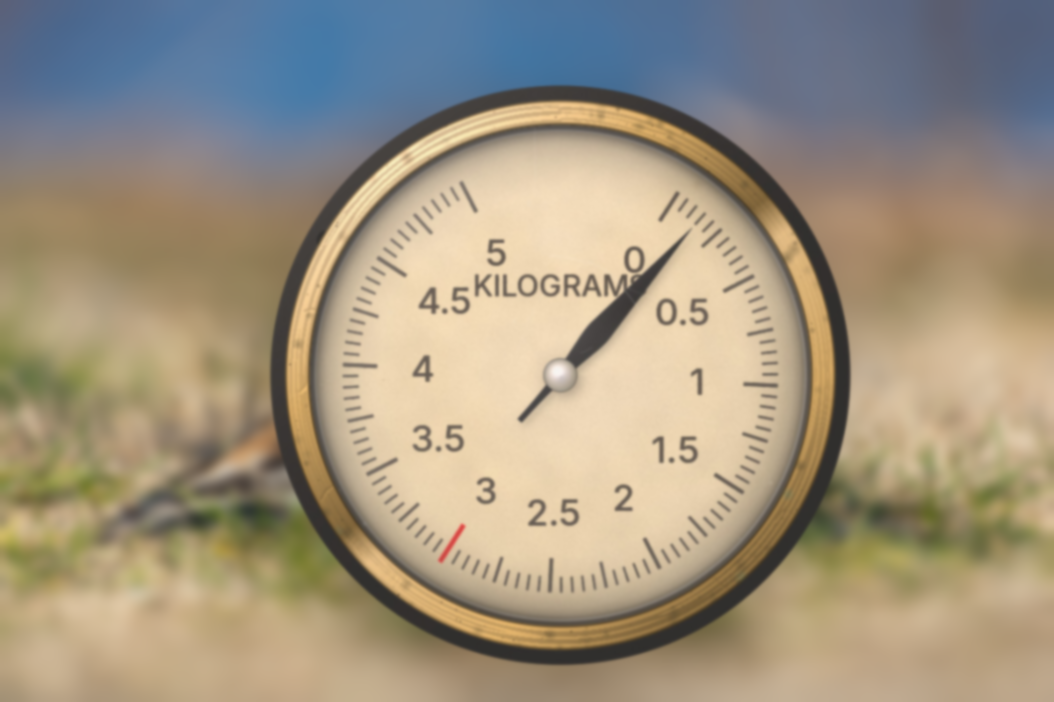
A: 0.15 kg
